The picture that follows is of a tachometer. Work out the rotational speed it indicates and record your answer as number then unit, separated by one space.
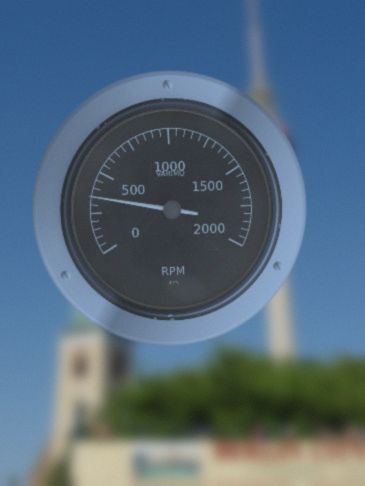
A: 350 rpm
